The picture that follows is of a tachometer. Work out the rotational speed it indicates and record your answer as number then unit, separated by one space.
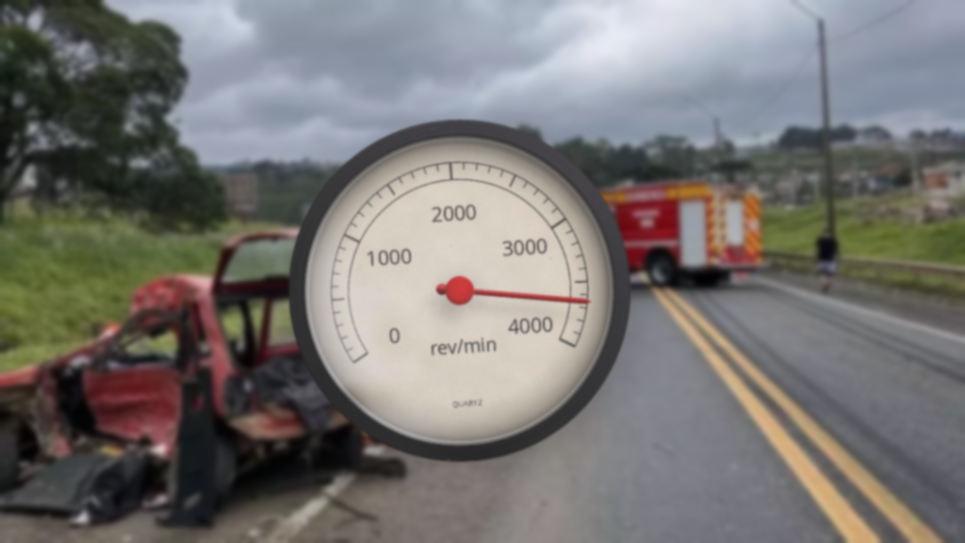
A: 3650 rpm
